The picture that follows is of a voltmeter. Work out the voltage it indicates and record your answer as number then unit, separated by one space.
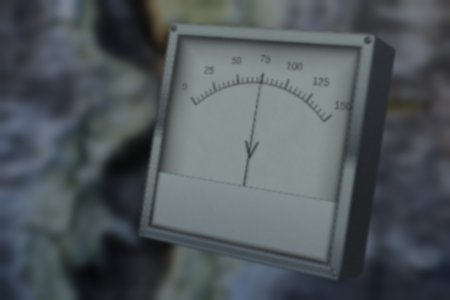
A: 75 V
